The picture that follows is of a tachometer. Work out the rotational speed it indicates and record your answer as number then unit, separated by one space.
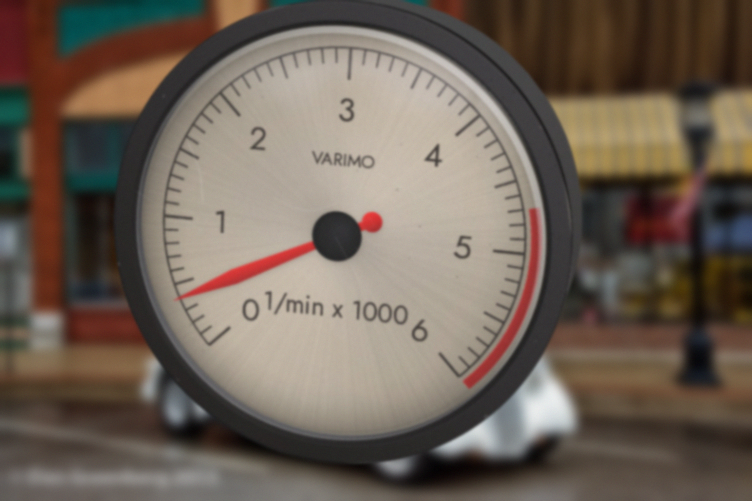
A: 400 rpm
